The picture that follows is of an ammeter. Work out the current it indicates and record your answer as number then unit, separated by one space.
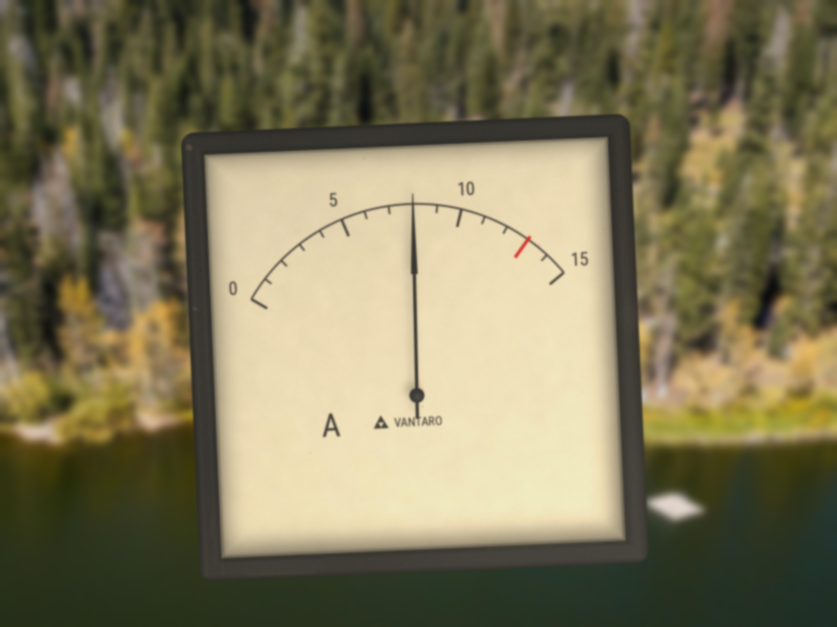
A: 8 A
